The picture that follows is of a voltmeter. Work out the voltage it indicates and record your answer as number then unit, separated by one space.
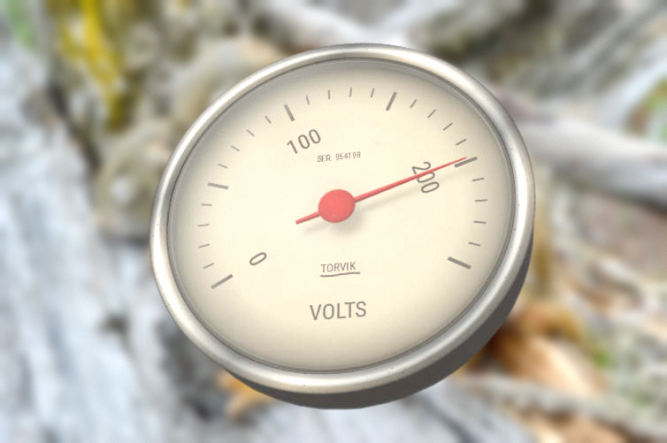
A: 200 V
